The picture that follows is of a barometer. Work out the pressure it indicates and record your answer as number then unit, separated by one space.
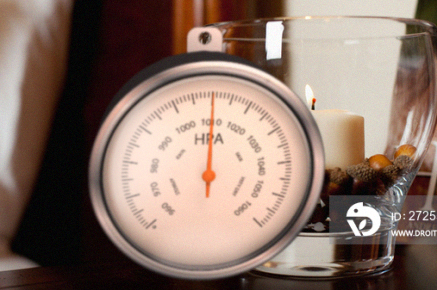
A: 1010 hPa
